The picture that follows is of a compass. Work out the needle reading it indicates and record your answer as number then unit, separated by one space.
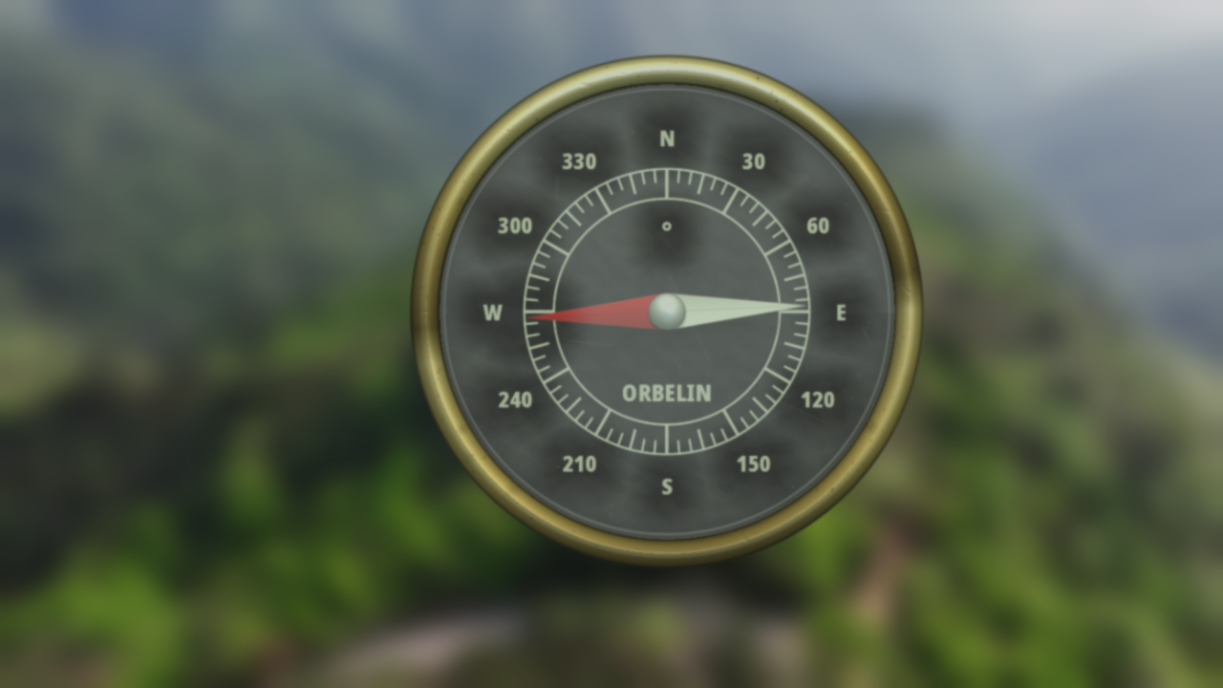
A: 267.5 °
